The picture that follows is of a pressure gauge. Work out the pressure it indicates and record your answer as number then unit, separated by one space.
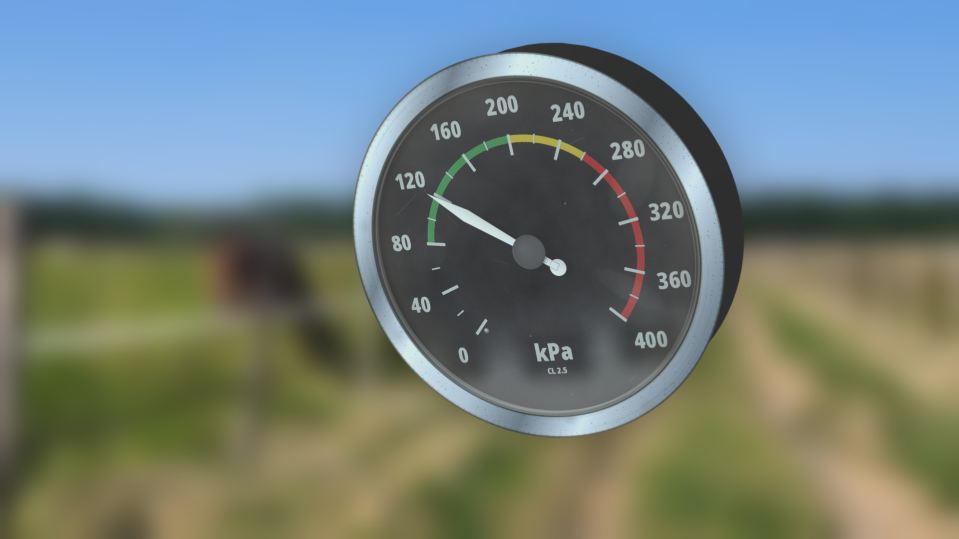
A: 120 kPa
